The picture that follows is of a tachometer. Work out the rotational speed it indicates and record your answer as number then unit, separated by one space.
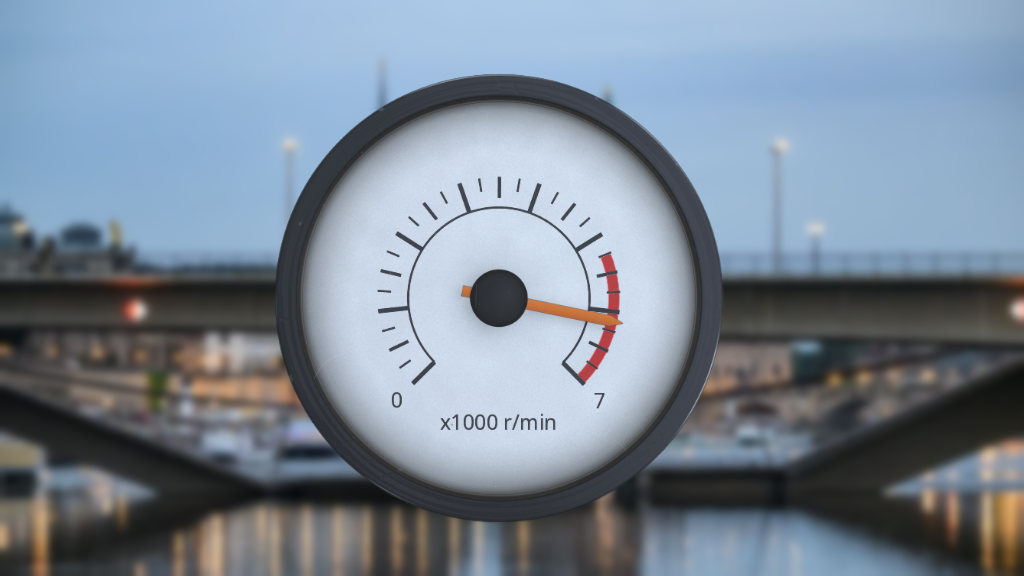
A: 6125 rpm
